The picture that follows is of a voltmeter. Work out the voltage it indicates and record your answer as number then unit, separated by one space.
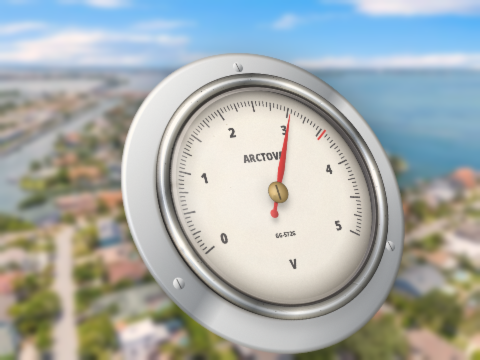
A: 3 V
